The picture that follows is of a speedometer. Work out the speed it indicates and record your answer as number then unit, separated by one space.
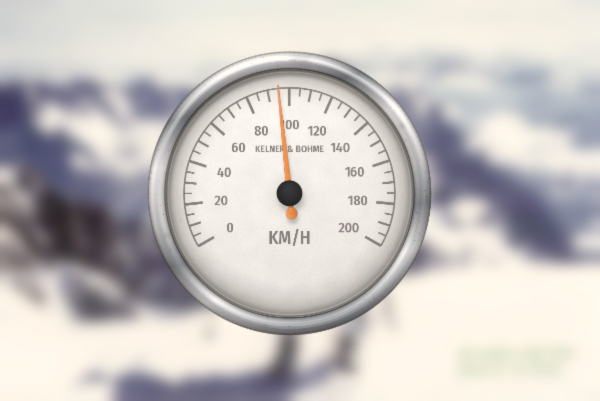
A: 95 km/h
